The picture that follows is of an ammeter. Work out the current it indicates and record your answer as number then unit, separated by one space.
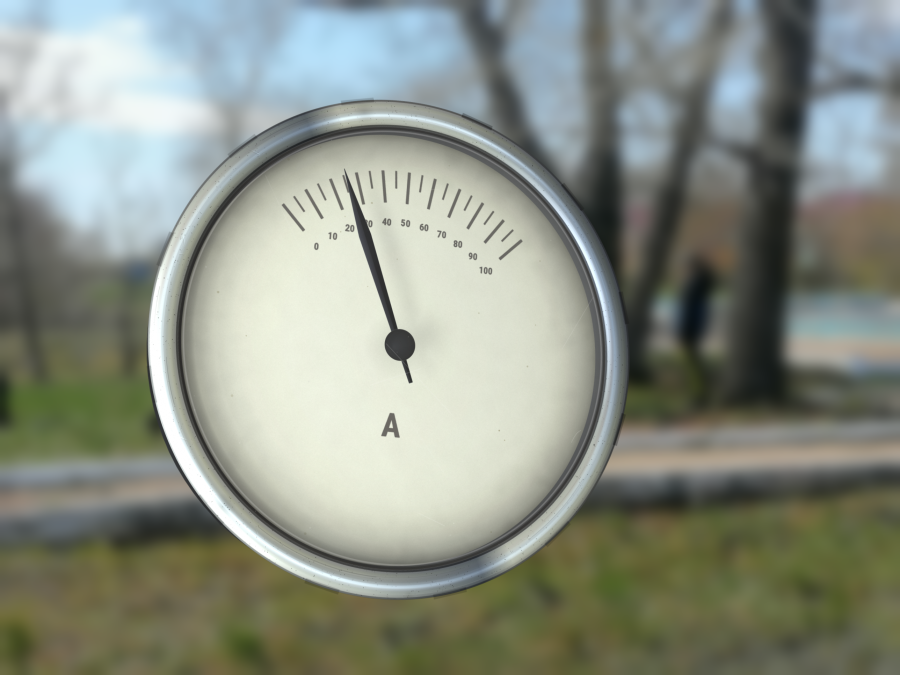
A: 25 A
